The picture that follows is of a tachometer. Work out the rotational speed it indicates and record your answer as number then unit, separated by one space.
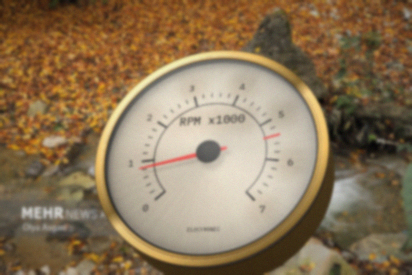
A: 800 rpm
